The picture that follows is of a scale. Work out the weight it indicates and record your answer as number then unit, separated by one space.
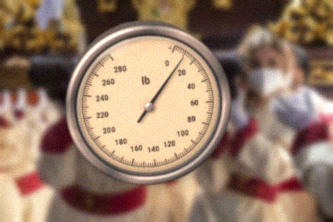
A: 10 lb
